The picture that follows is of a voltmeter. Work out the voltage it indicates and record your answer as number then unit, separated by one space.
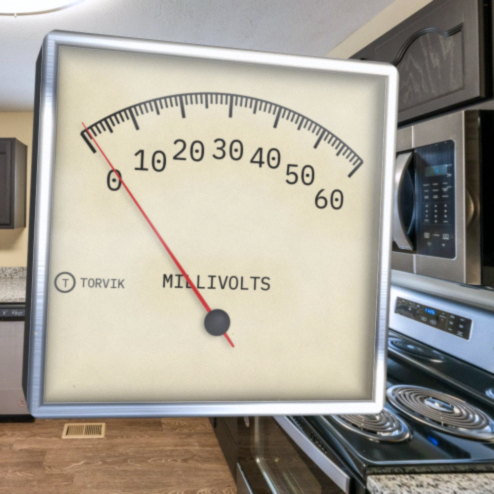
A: 1 mV
